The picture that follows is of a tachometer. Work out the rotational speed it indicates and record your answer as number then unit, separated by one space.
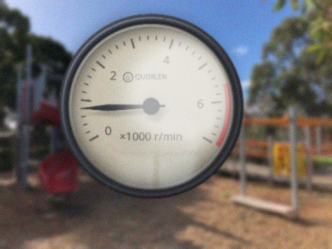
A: 800 rpm
